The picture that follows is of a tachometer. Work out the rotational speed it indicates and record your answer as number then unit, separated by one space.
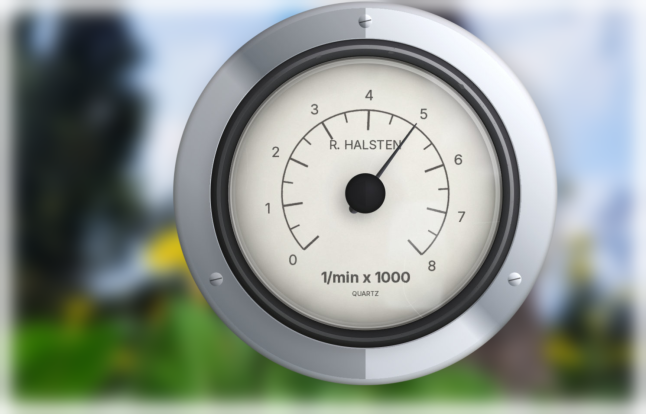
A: 5000 rpm
